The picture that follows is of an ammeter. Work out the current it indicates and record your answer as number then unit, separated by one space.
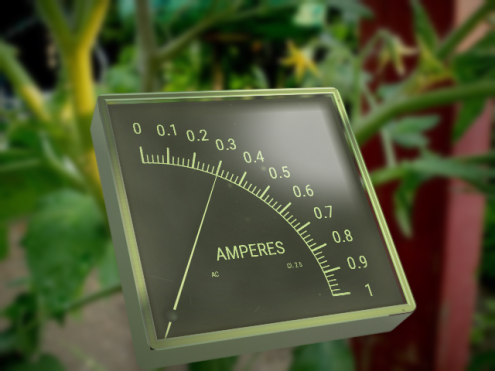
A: 0.3 A
